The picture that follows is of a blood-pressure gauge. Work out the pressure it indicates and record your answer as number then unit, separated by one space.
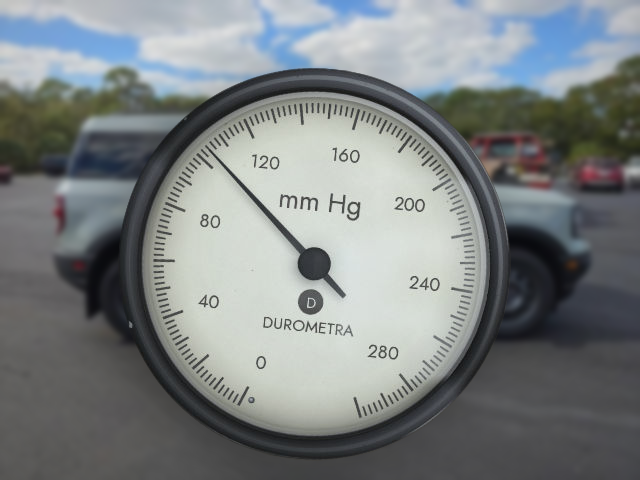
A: 104 mmHg
